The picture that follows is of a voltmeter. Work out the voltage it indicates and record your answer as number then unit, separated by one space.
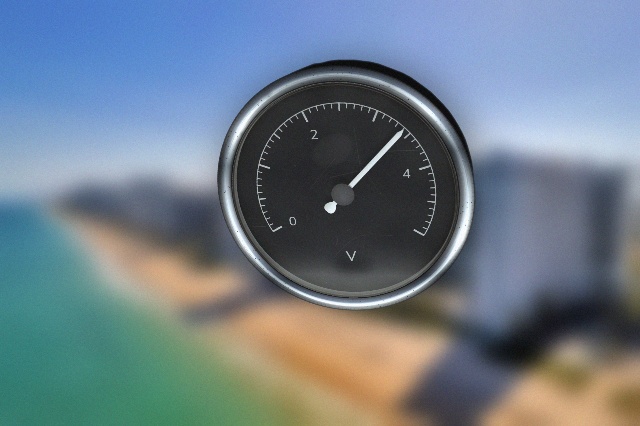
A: 3.4 V
